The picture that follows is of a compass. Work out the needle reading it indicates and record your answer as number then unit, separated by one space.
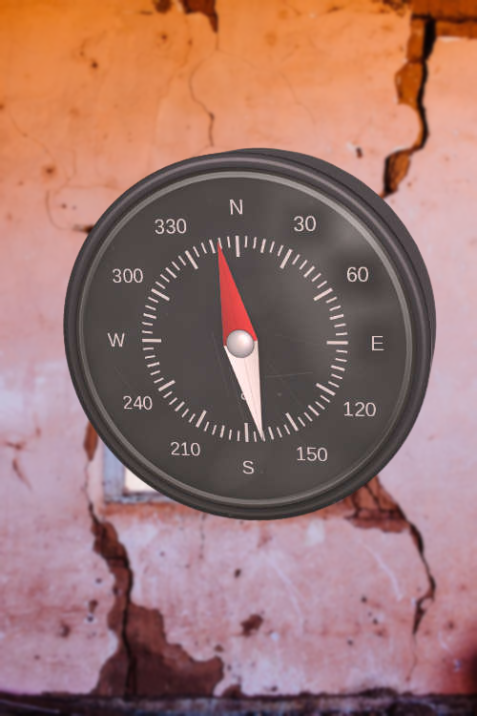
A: 350 °
